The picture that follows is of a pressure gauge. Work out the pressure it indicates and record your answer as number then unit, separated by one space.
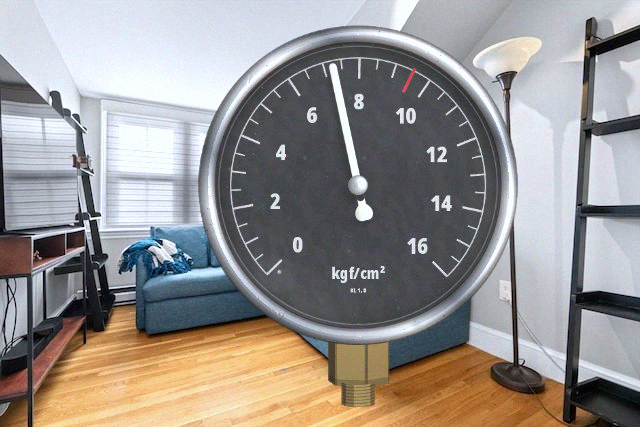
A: 7.25 kg/cm²
